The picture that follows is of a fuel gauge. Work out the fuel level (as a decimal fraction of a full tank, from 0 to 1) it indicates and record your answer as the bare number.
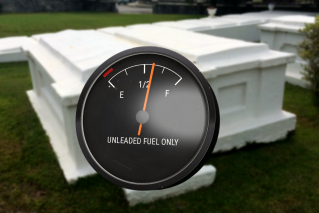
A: 0.625
